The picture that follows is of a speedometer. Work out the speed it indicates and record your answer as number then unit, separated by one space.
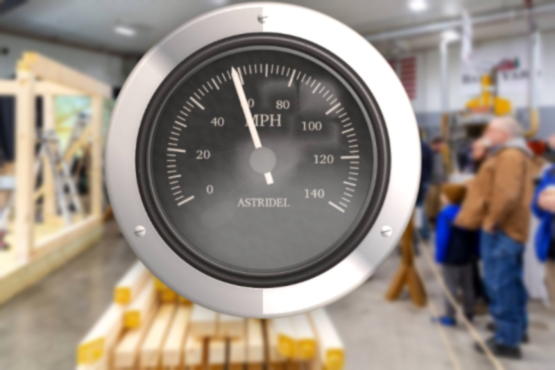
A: 58 mph
